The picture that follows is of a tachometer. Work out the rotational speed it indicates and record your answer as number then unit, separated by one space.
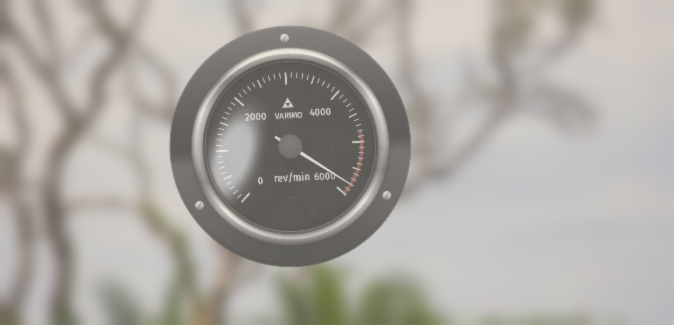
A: 5800 rpm
